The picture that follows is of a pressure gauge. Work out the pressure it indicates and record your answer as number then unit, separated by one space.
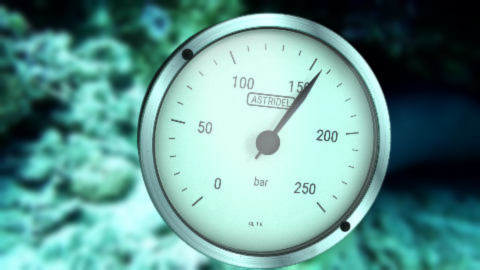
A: 155 bar
